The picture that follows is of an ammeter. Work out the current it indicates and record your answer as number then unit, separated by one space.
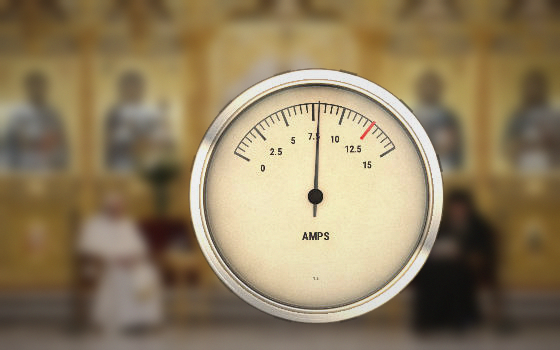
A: 8 A
